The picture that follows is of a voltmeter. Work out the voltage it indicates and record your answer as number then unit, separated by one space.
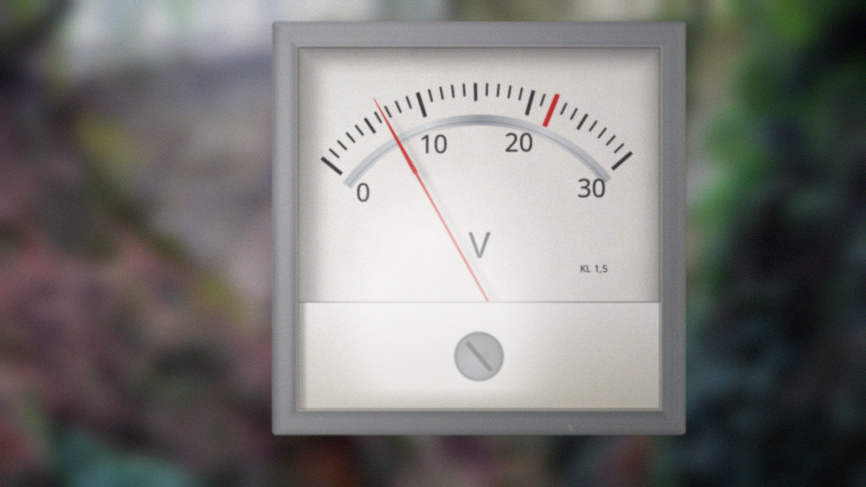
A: 6.5 V
